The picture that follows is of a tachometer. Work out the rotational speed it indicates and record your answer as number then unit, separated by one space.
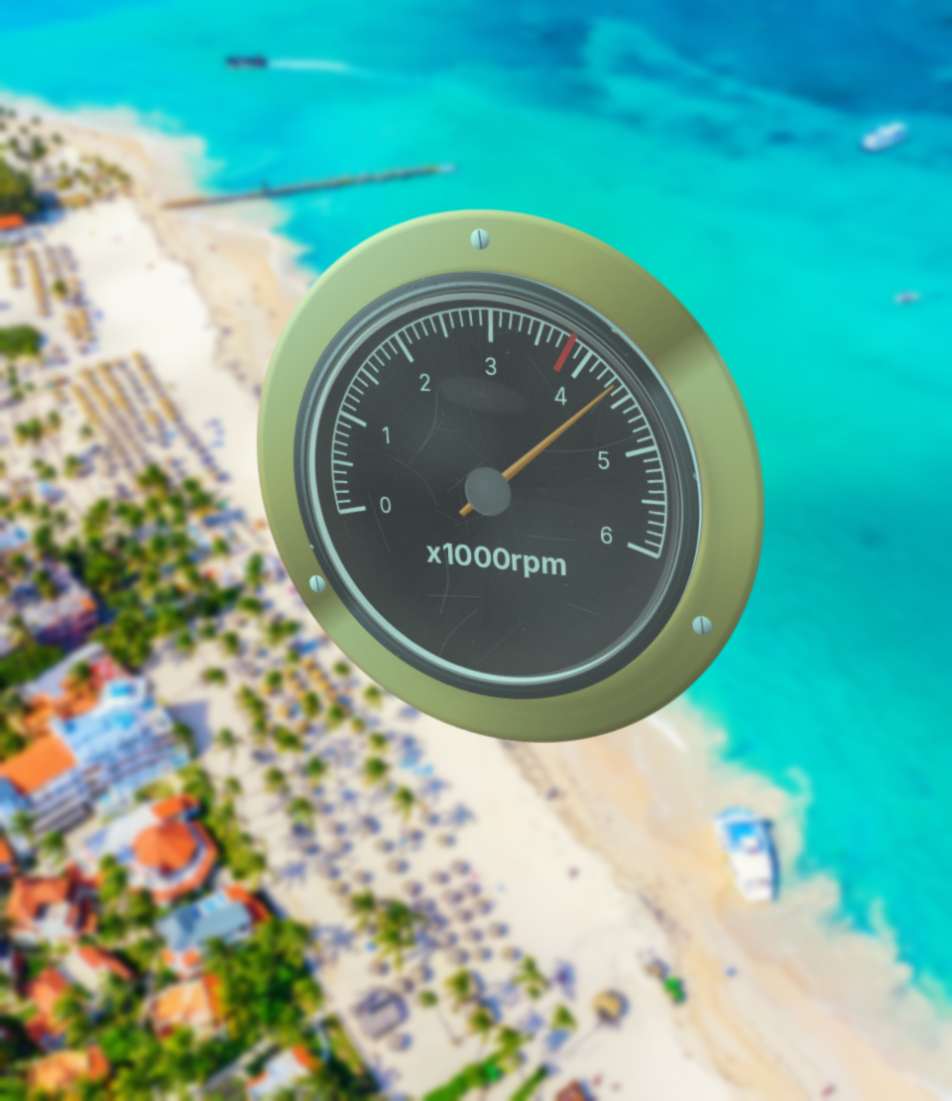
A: 4350 rpm
